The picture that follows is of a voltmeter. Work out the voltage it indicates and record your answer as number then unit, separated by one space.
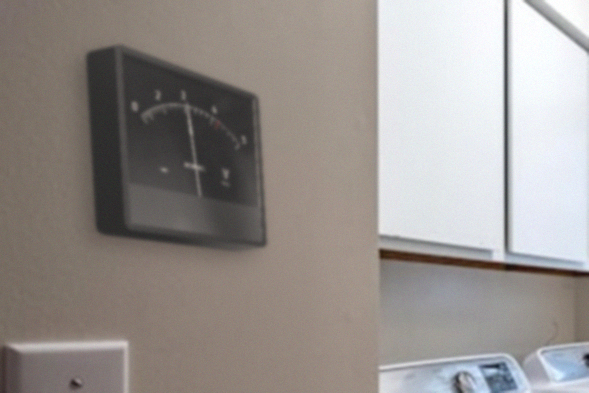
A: 3 V
